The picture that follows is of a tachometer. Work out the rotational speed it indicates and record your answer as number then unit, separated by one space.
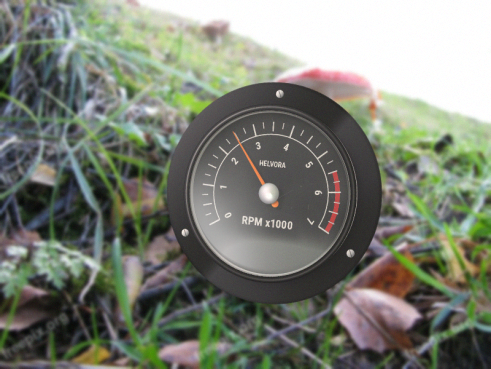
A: 2500 rpm
